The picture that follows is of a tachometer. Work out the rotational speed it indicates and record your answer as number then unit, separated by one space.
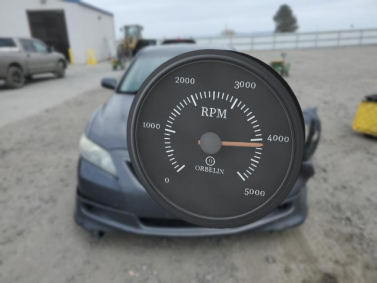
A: 4100 rpm
